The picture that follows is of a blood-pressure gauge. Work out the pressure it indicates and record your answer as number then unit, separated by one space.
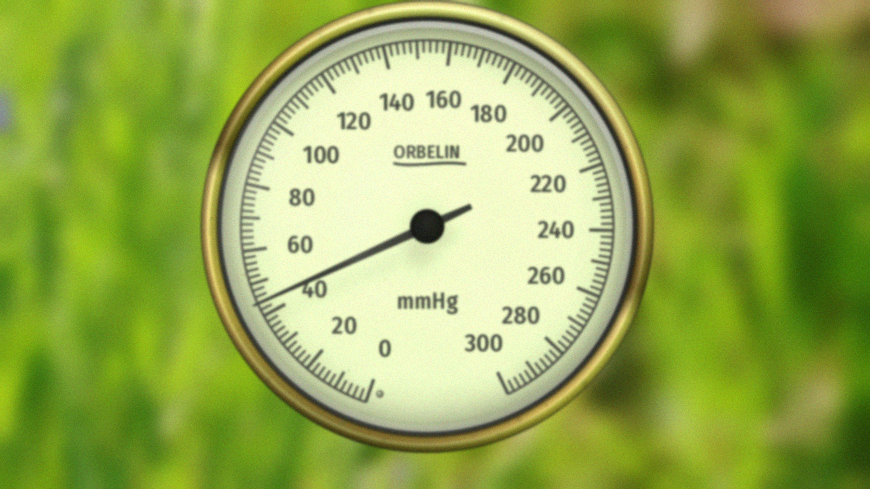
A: 44 mmHg
